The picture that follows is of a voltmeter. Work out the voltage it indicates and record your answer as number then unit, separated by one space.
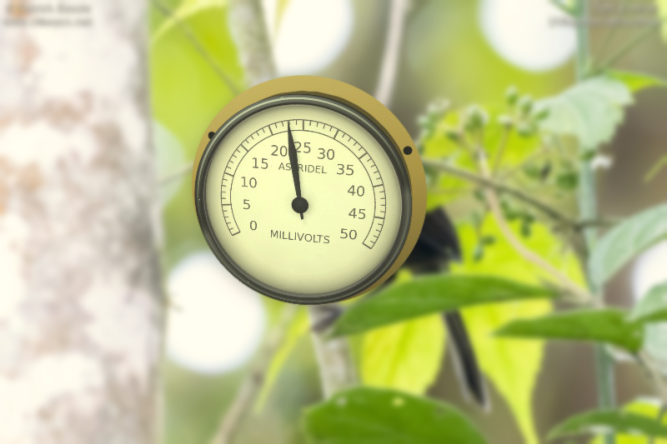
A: 23 mV
